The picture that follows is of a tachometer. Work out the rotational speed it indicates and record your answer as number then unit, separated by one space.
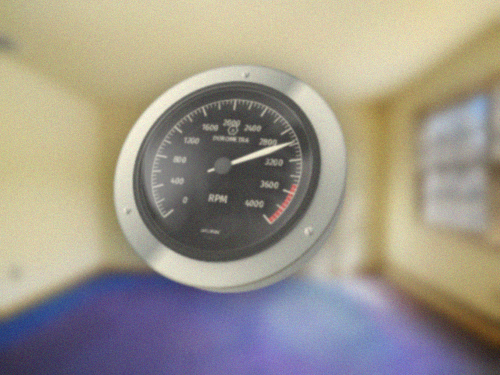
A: 3000 rpm
